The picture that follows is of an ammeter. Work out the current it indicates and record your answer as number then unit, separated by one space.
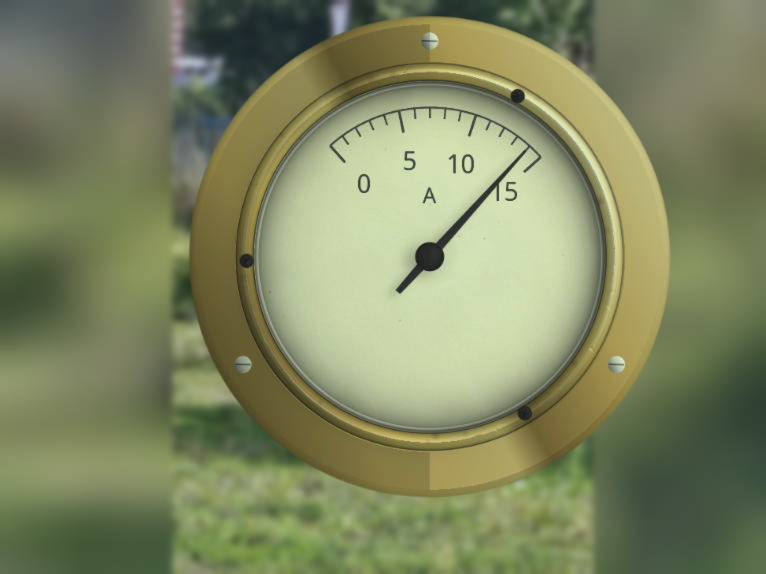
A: 14 A
